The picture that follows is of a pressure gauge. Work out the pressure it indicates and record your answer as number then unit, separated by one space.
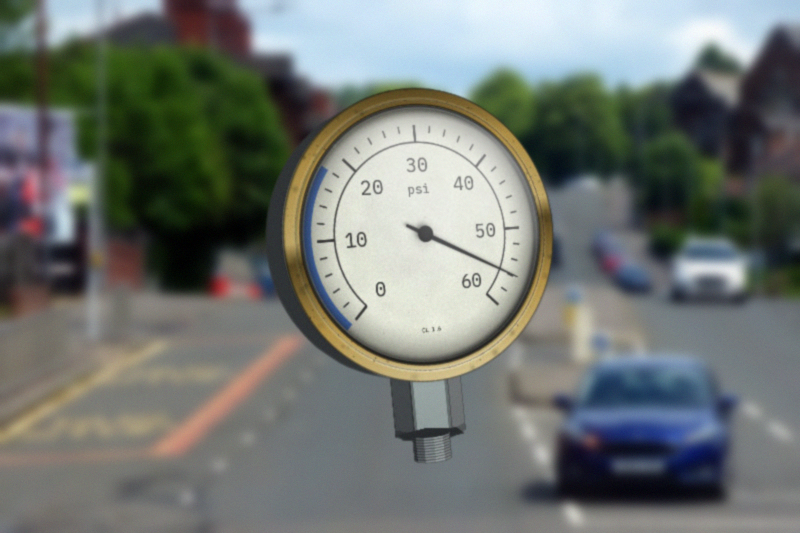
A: 56 psi
